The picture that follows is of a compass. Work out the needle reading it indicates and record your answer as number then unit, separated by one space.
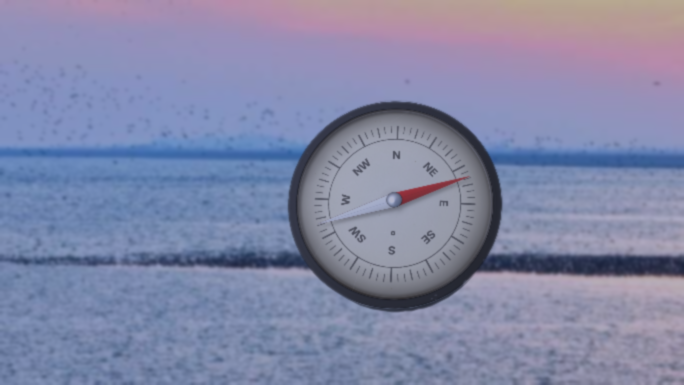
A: 70 °
